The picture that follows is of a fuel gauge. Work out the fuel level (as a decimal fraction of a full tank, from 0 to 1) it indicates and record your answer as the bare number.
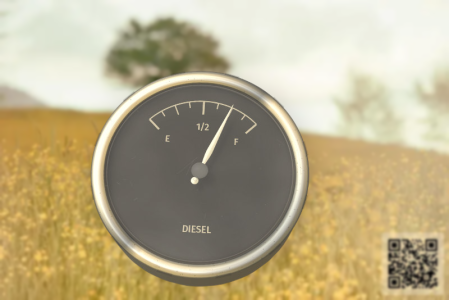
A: 0.75
